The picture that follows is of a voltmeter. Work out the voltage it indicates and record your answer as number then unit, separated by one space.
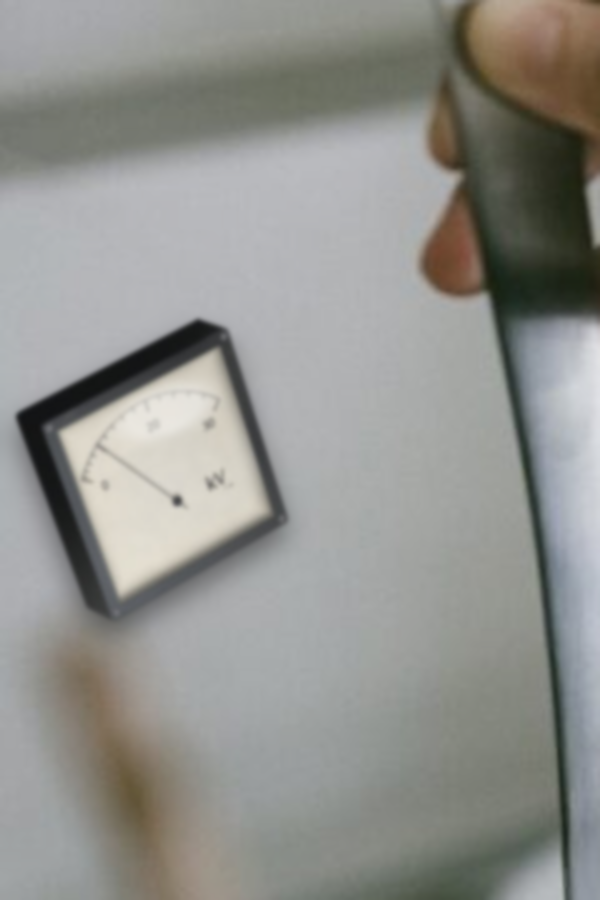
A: 10 kV
